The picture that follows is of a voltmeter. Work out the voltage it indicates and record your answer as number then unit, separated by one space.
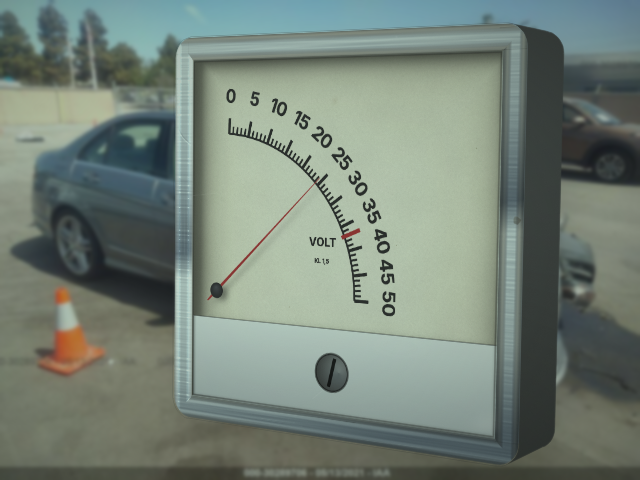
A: 25 V
